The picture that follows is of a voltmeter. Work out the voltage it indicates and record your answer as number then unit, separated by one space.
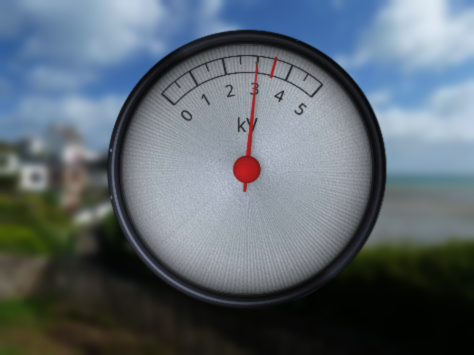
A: 3 kV
